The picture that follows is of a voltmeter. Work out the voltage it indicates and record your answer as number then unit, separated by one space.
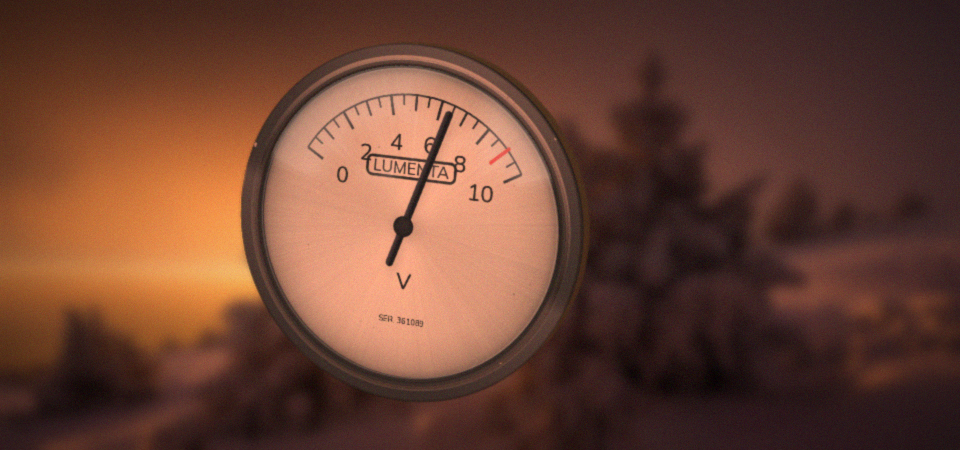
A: 6.5 V
